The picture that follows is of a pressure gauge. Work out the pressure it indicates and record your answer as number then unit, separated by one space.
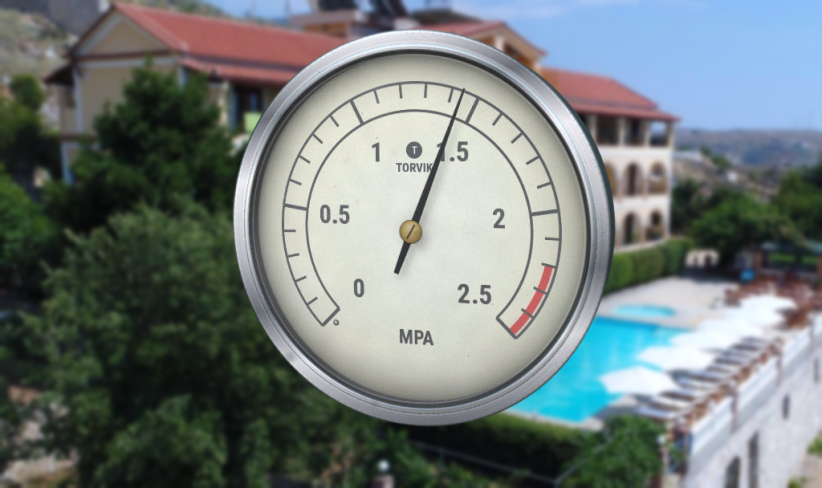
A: 1.45 MPa
